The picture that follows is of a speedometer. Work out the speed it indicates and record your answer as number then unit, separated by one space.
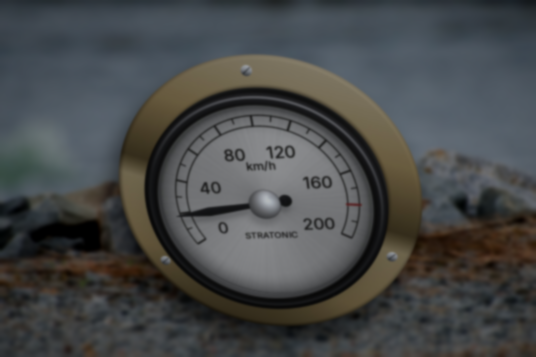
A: 20 km/h
